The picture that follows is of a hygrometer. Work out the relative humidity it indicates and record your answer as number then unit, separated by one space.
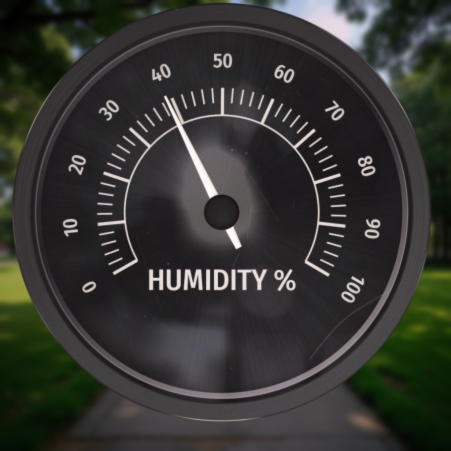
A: 39 %
